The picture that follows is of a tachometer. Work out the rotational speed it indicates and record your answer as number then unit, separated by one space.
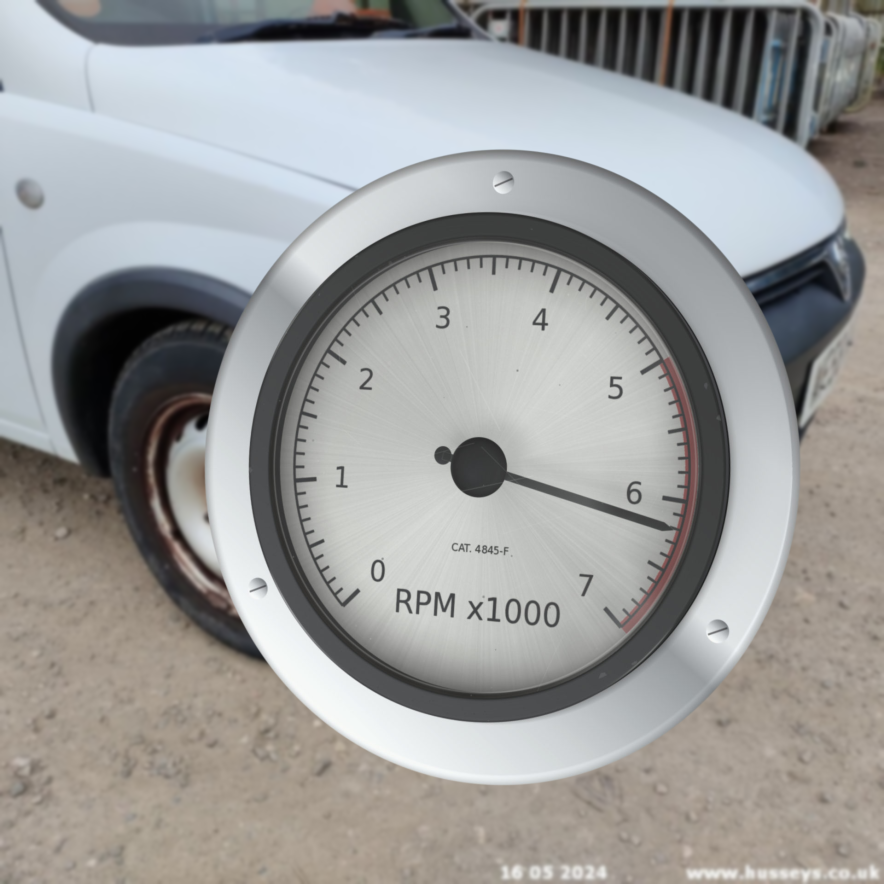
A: 6200 rpm
